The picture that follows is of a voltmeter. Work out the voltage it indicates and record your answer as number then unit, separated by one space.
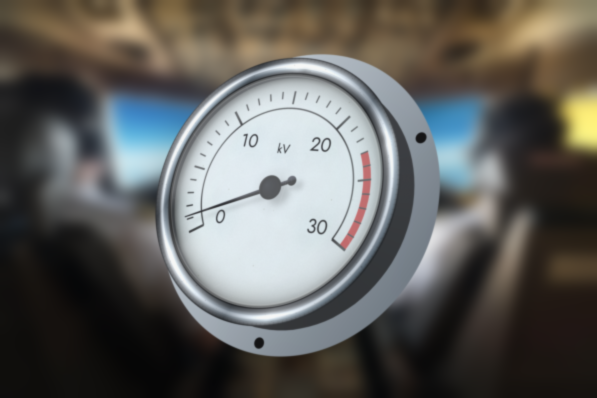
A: 1 kV
